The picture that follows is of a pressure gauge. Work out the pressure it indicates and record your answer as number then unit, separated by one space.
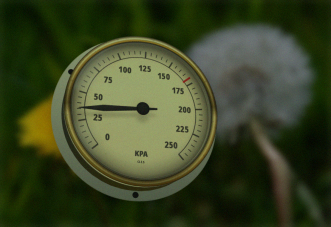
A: 35 kPa
